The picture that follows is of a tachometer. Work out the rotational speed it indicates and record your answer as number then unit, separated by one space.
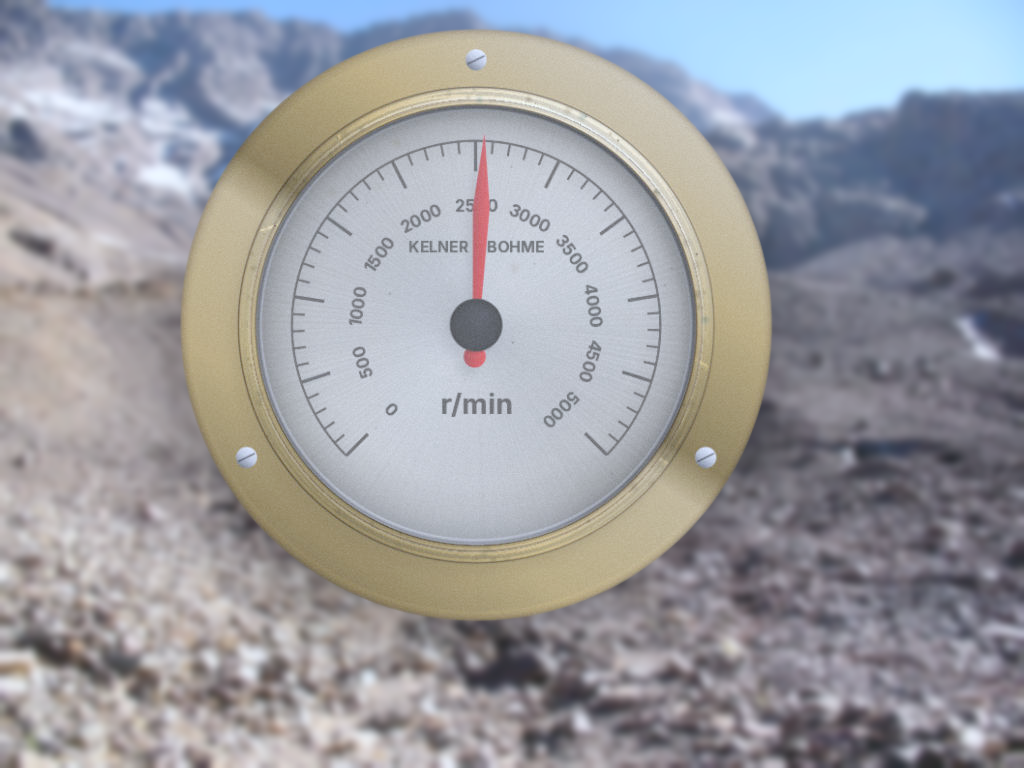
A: 2550 rpm
